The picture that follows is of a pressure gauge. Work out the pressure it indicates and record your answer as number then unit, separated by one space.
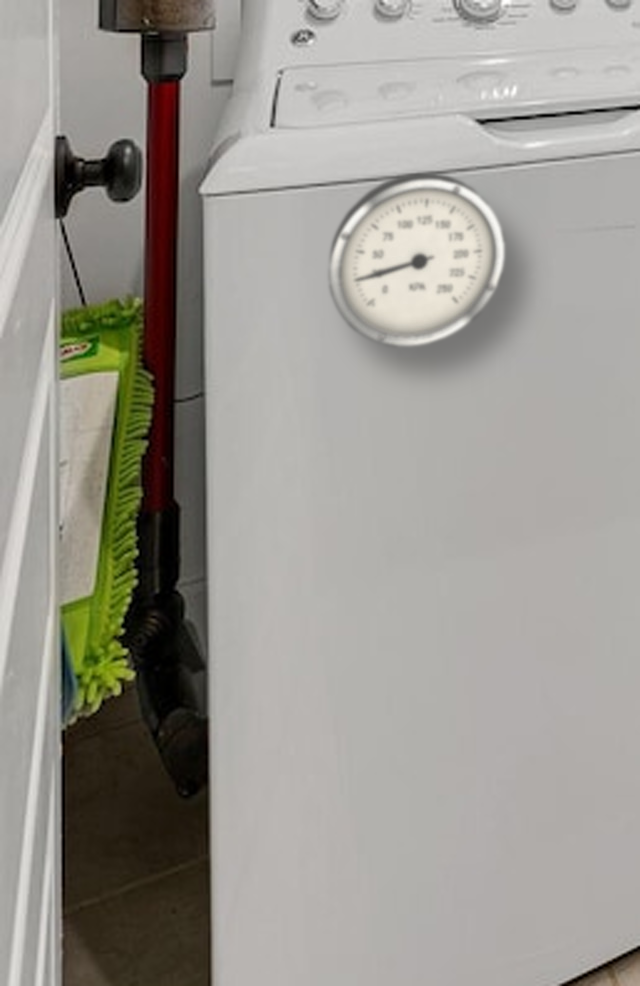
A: 25 kPa
